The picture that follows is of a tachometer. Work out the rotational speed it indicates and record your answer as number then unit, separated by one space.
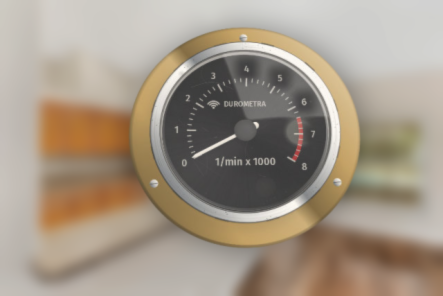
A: 0 rpm
